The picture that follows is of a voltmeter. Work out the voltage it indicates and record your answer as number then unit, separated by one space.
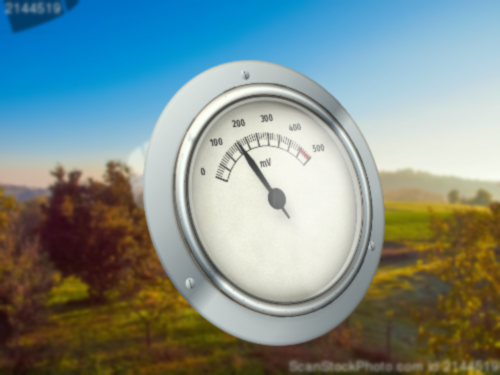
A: 150 mV
